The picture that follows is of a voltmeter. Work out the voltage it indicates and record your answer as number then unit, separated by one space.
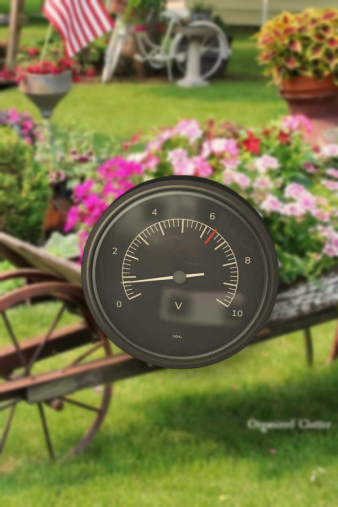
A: 0.8 V
